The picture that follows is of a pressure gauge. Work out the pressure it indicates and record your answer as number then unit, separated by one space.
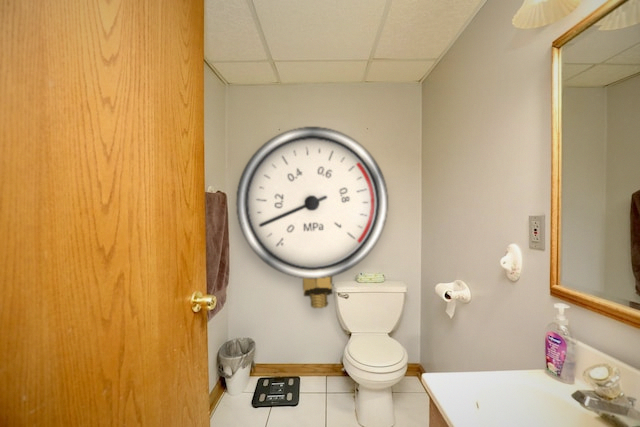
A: 0.1 MPa
